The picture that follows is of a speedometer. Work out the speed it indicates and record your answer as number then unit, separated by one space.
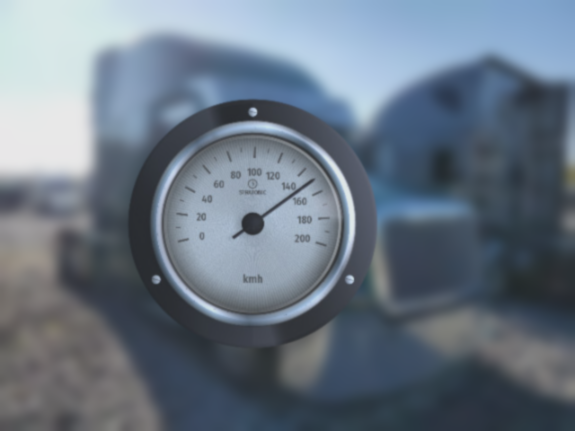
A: 150 km/h
